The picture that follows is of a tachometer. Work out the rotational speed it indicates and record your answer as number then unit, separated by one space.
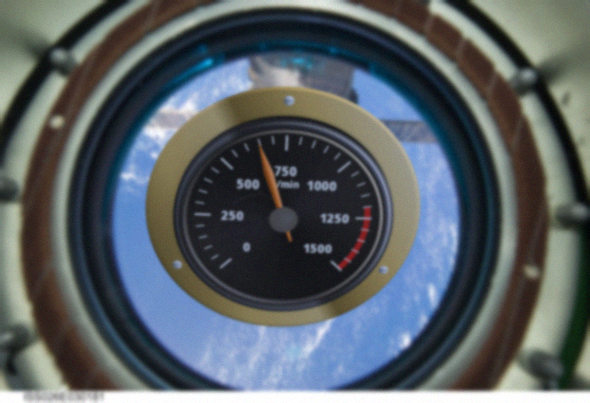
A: 650 rpm
